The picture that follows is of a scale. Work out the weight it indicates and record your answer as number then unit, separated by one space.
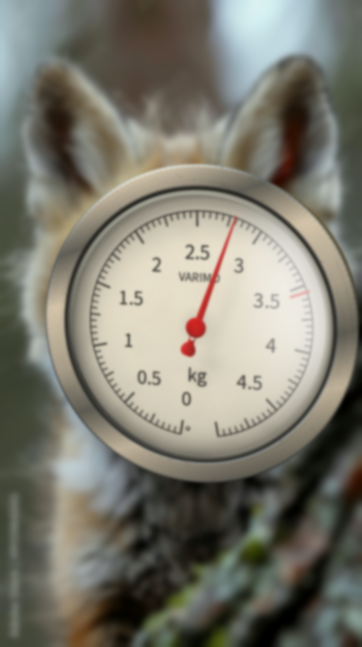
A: 2.8 kg
